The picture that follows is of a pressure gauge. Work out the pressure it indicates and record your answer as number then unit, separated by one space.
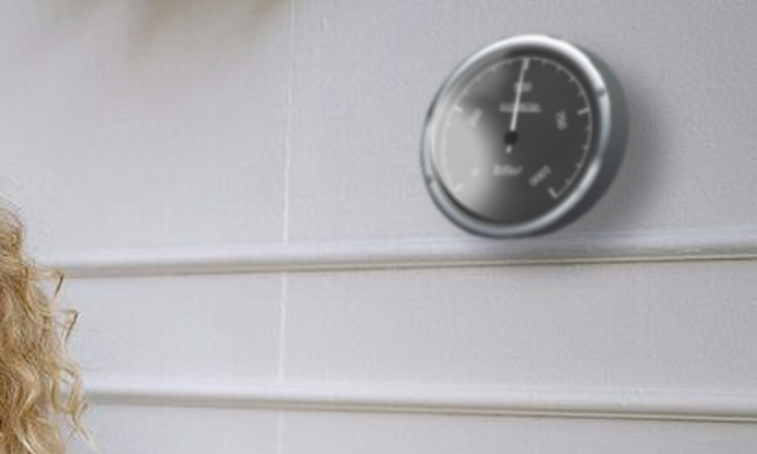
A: 500 psi
